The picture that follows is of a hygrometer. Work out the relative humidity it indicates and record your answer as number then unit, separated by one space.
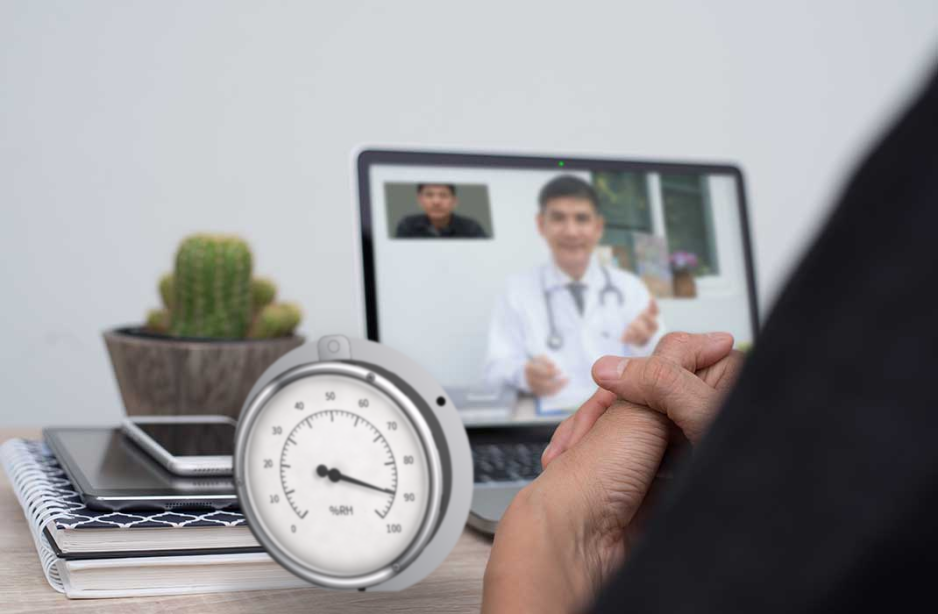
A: 90 %
